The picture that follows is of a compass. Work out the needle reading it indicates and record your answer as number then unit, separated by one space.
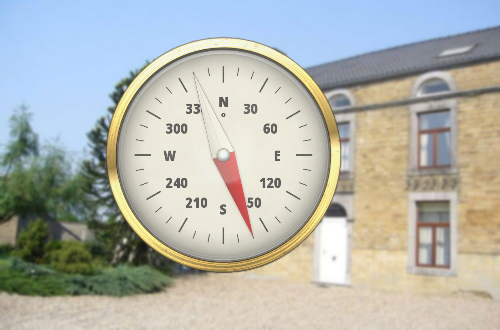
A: 160 °
